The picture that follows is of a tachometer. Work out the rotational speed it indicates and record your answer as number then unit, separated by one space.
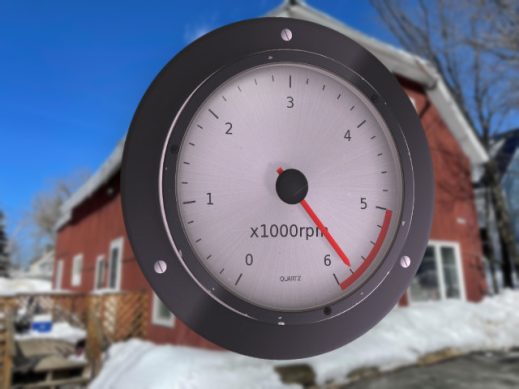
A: 5800 rpm
